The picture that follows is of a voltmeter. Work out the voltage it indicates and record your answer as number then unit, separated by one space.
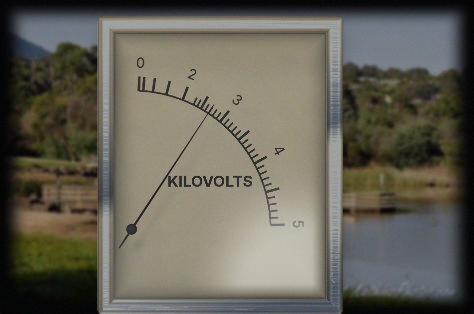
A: 2.7 kV
